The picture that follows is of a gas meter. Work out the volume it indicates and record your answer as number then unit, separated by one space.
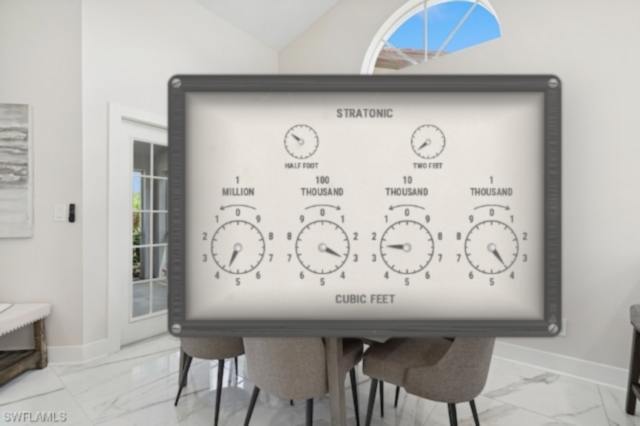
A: 432400 ft³
